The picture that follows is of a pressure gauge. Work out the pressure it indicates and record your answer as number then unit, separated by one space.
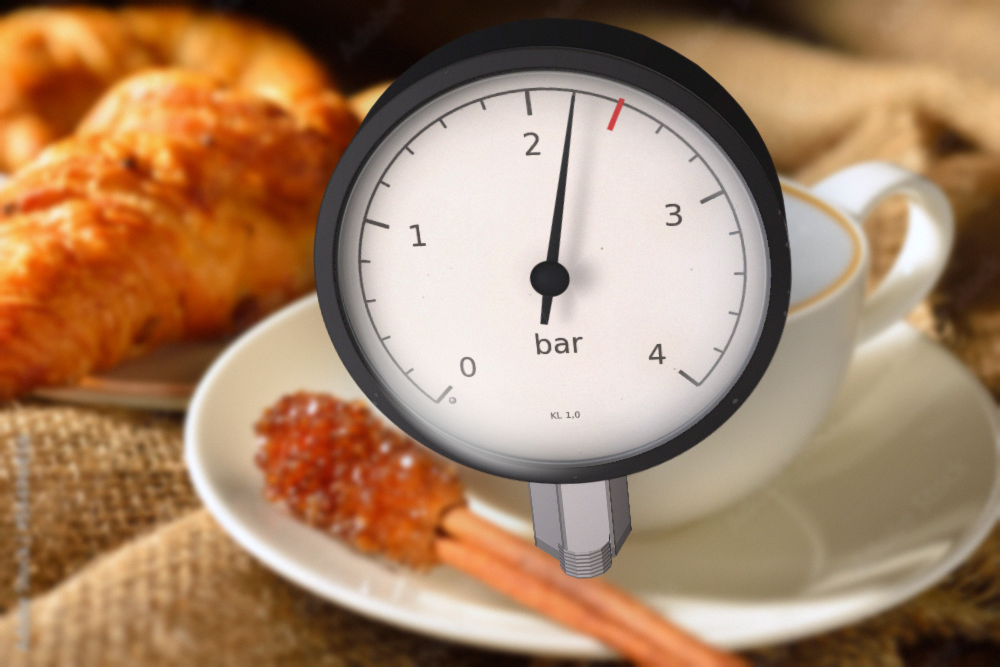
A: 2.2 bar
